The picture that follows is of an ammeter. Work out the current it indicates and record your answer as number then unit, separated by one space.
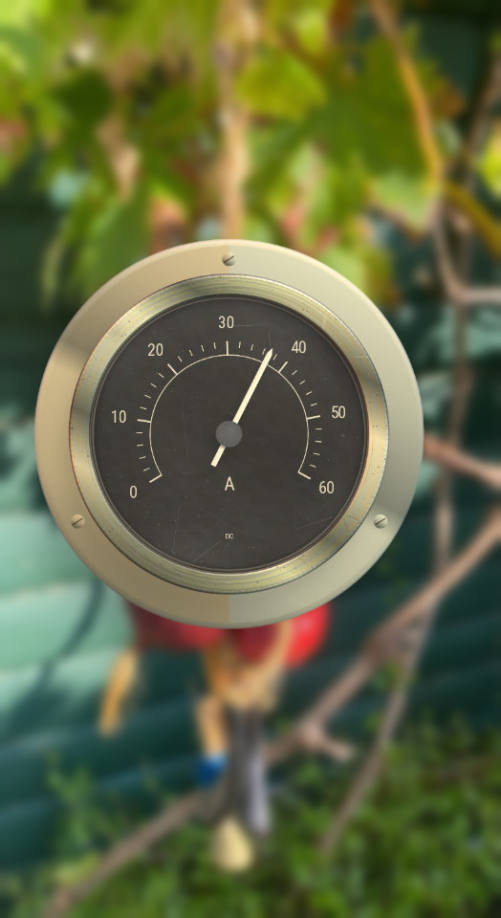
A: 37 A
